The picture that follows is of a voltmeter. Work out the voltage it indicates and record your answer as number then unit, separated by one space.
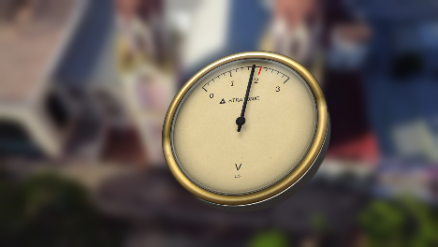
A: 1.8 V
